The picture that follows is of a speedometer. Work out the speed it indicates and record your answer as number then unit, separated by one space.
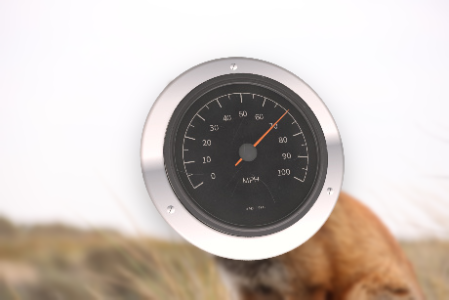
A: 70 mph
